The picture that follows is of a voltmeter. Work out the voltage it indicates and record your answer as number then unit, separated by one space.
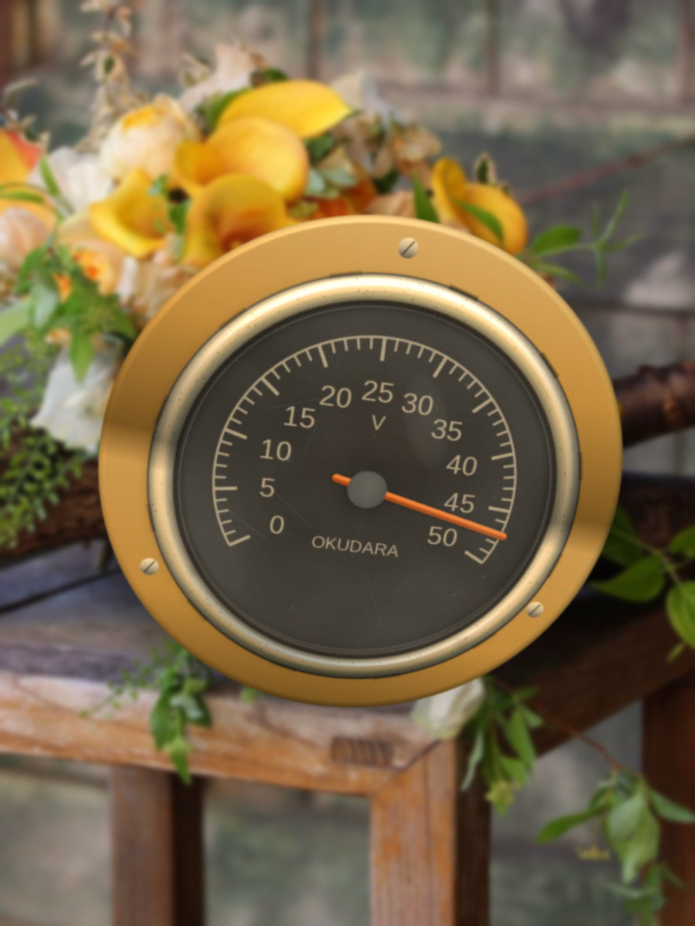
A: 47 V
